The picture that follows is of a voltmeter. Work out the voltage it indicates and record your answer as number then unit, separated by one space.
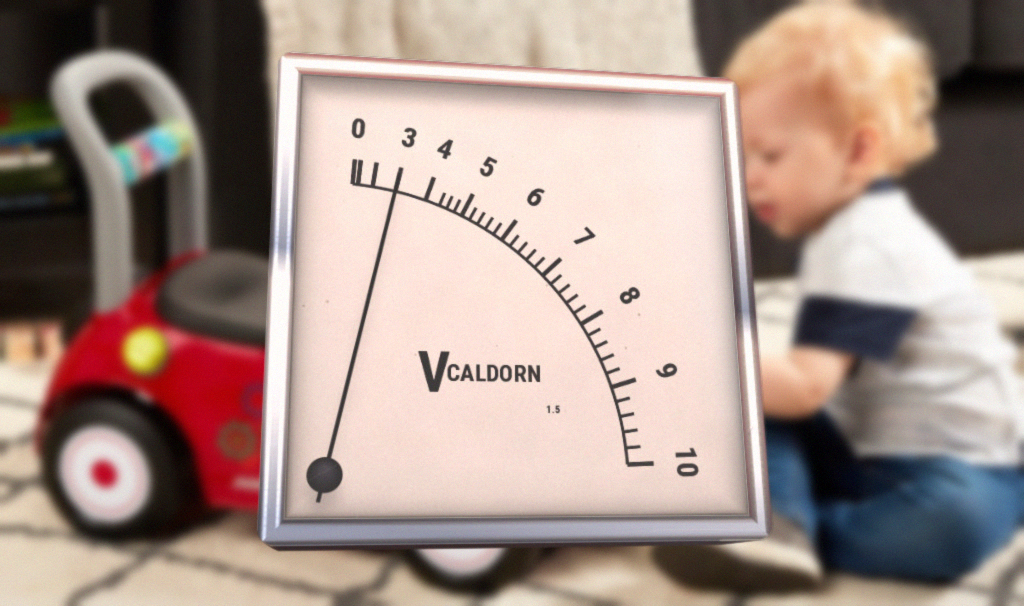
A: 3 V
